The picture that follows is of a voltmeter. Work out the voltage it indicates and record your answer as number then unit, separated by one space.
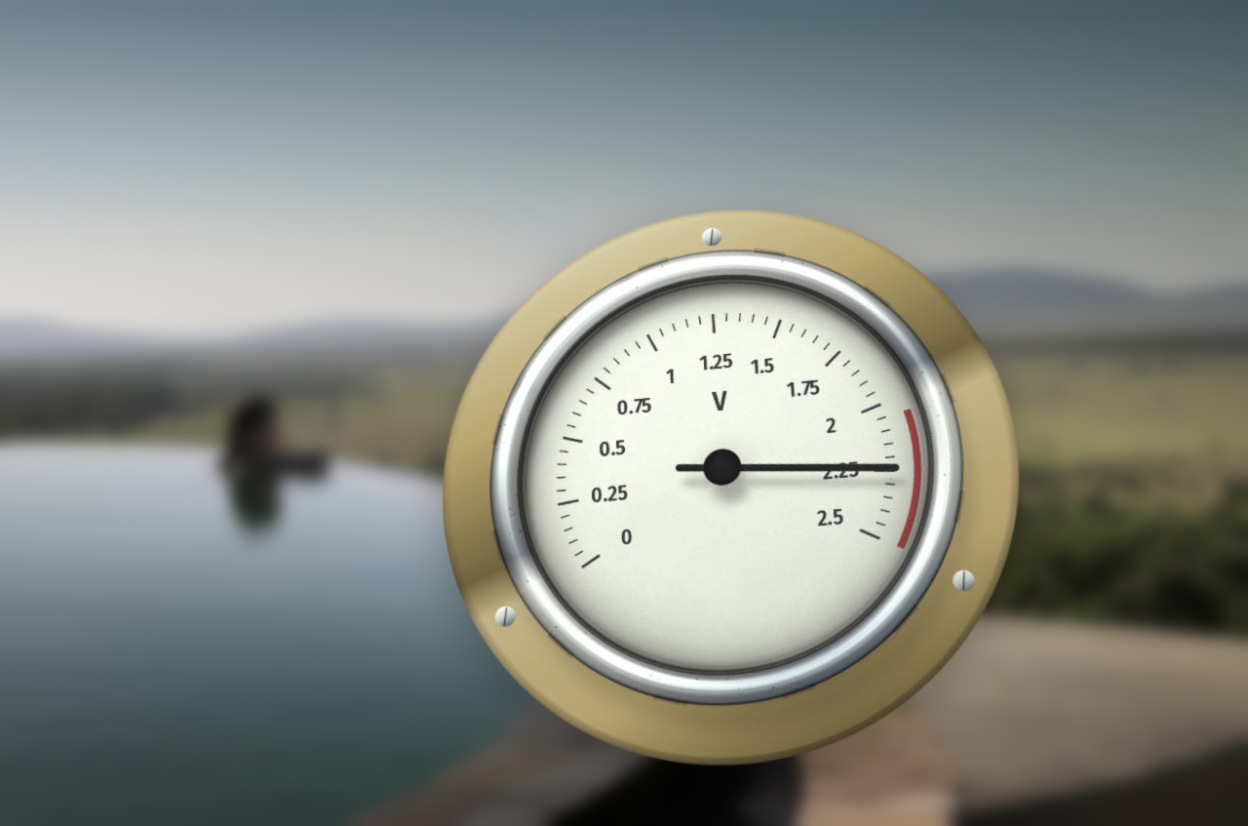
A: 2.25 V
